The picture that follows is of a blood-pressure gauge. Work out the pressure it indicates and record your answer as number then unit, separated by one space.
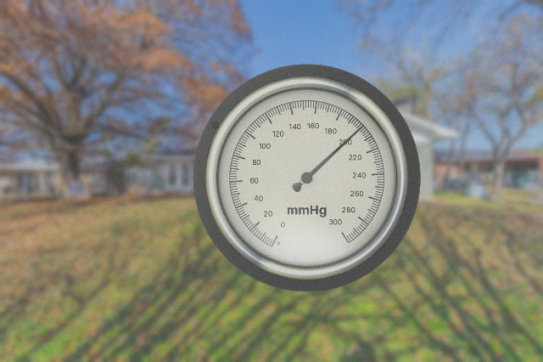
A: 200 mmHg
